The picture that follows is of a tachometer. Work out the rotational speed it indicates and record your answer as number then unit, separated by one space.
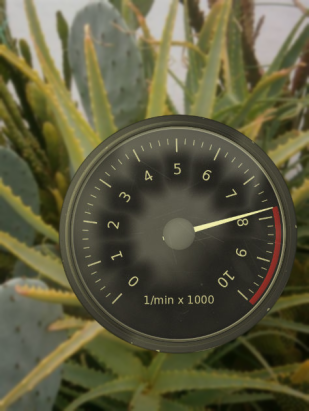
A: 7800 rpm
